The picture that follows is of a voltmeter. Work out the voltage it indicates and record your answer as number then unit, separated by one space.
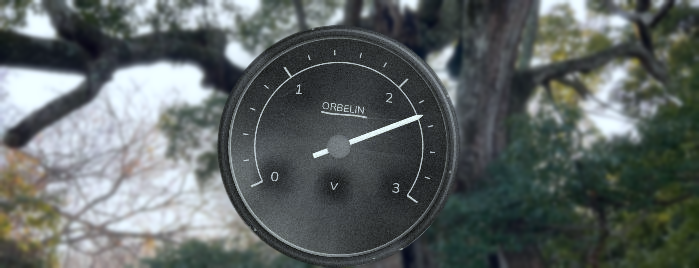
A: 2.3 V
